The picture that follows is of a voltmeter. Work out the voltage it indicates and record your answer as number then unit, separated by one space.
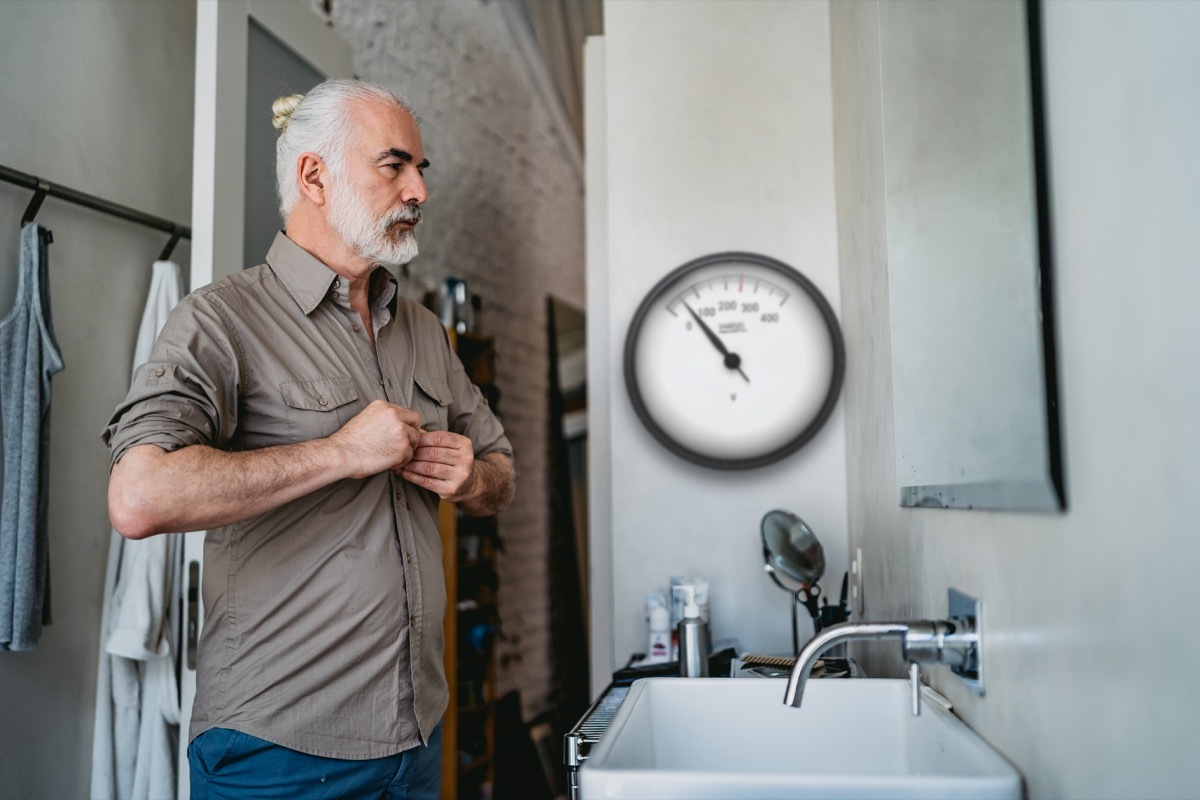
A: 50 V
